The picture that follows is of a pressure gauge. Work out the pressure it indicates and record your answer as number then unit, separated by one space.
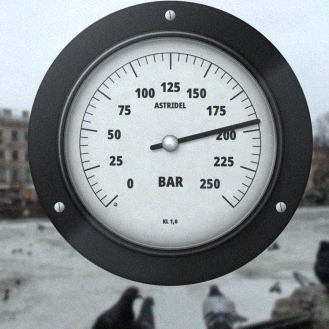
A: 195 bar
